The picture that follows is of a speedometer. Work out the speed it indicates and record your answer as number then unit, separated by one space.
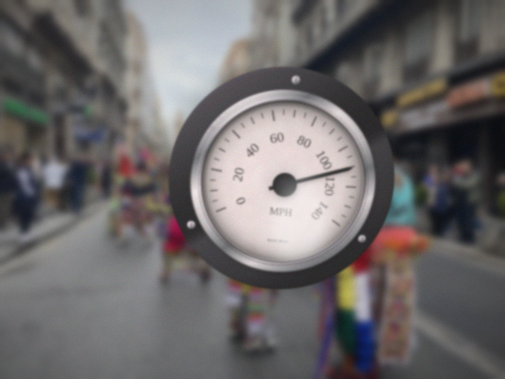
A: 110 mph
